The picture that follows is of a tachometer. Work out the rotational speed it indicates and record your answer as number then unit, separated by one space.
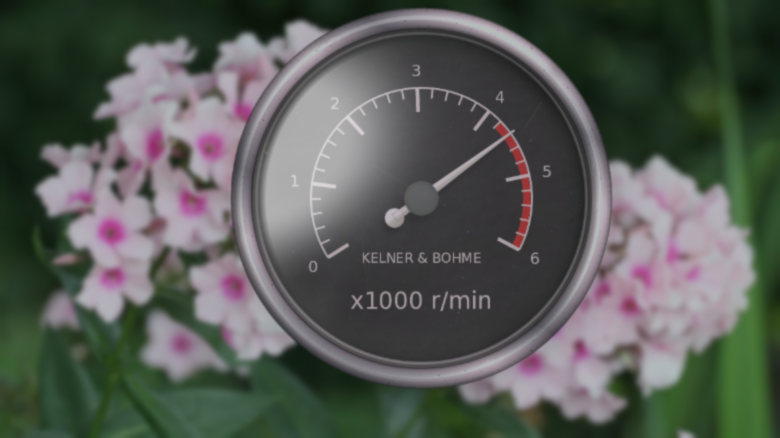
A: 4400 rpm
